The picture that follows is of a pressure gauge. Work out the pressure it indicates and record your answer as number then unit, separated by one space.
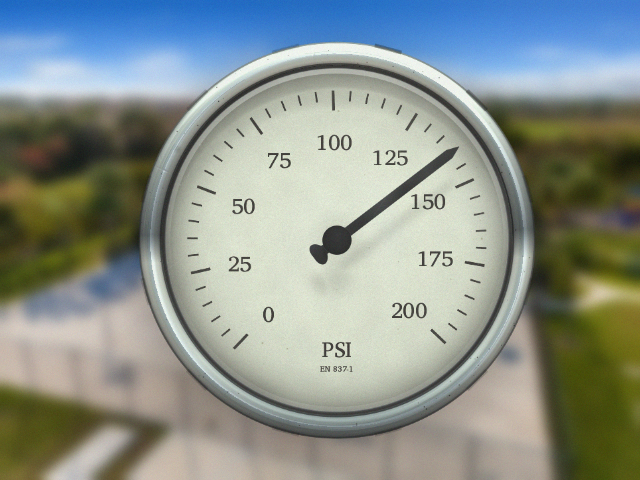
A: 140 psi
